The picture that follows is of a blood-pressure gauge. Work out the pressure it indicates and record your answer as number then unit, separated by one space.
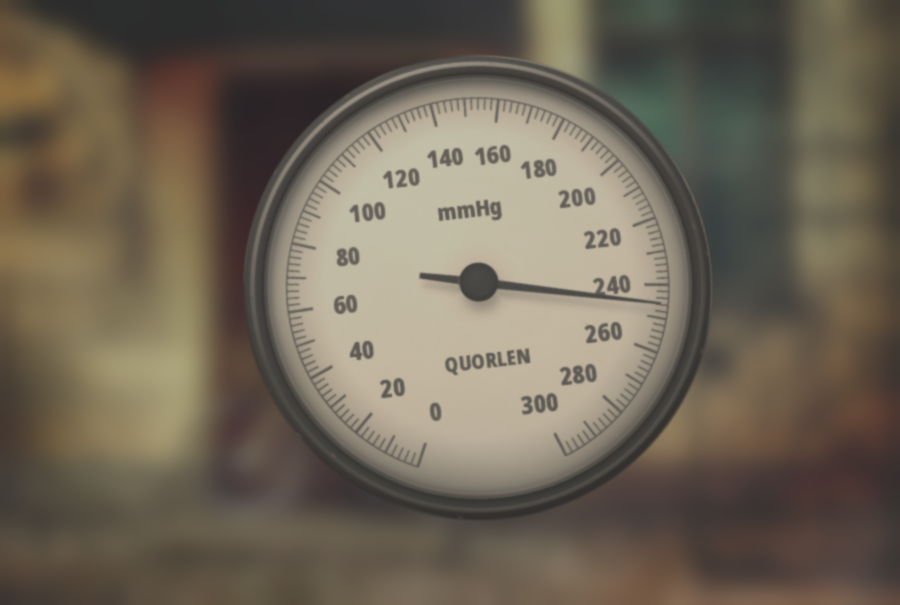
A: 246 mmHg
